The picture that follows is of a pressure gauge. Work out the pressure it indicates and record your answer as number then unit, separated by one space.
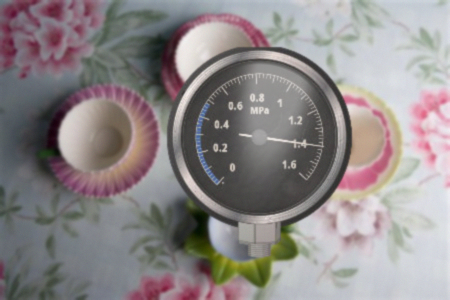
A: 1.4 MPa
